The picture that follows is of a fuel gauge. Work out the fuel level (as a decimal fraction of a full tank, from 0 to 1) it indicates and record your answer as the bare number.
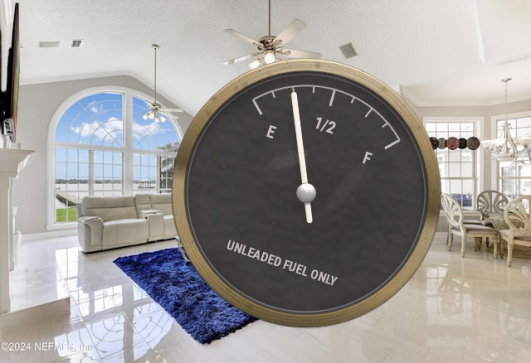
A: 0.25
